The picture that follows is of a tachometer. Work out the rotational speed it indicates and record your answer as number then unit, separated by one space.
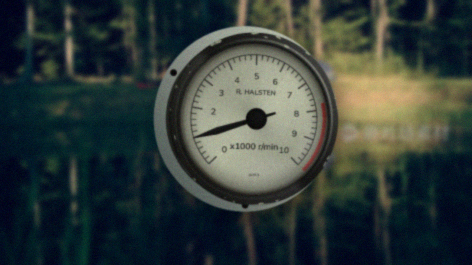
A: 1000 rpm
